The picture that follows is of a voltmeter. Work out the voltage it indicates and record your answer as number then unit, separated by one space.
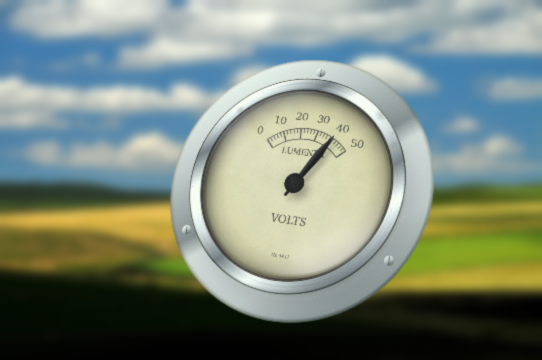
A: 40 V
